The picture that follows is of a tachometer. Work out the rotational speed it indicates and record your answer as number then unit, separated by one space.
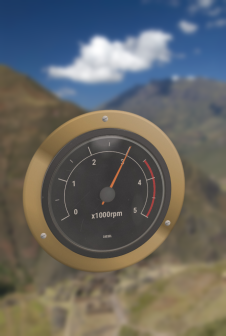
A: 3000 rpm
